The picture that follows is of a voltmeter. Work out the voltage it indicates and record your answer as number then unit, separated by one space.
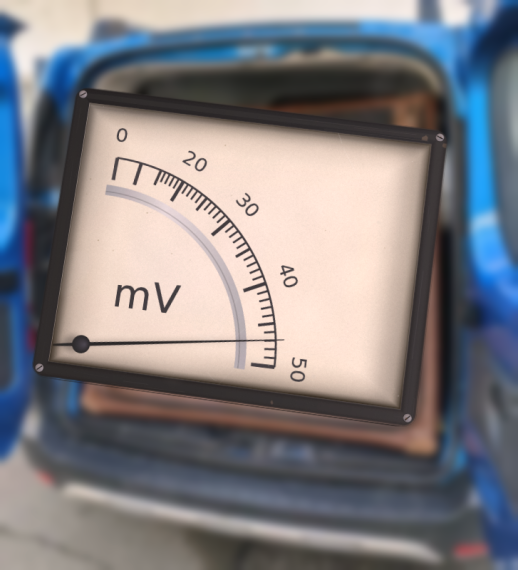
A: 47 mV
